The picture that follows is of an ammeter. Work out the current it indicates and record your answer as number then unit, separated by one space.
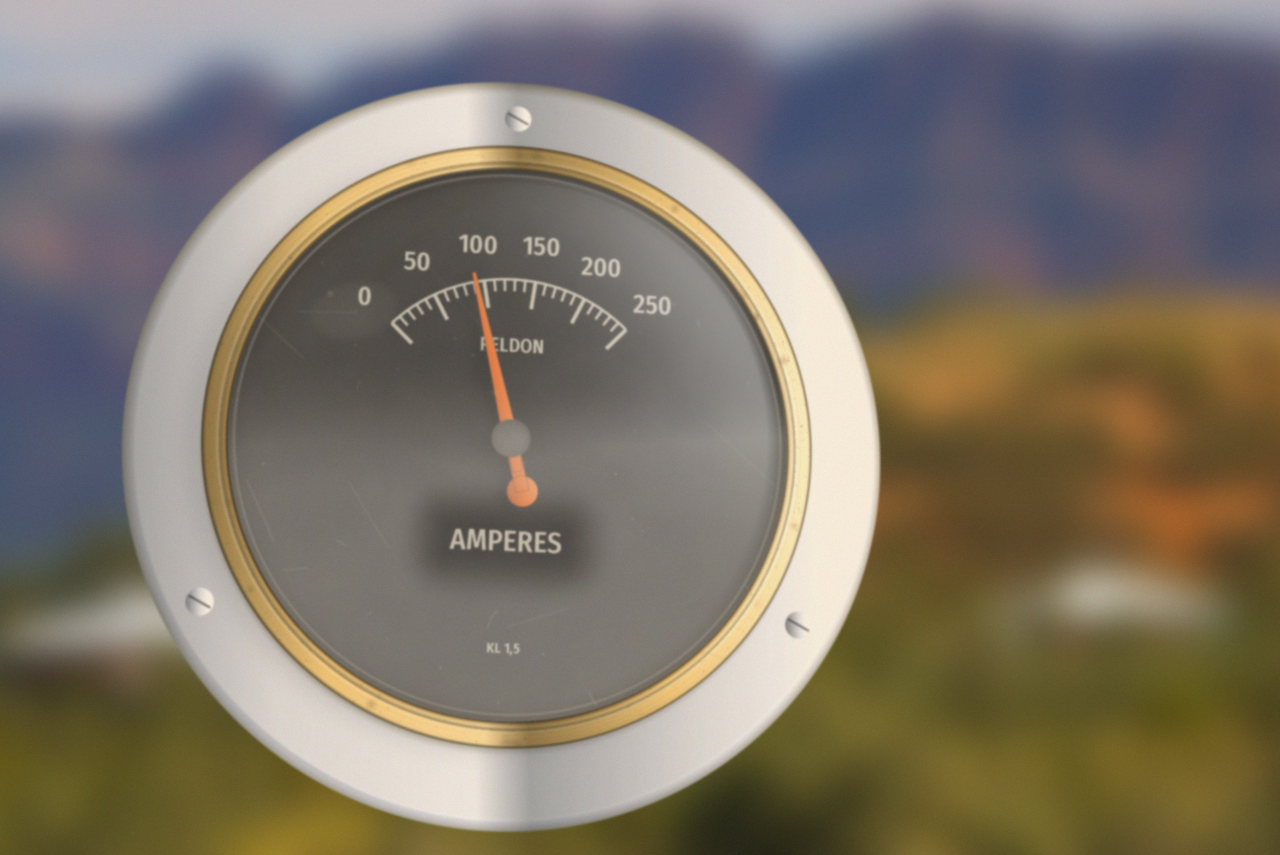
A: 90 A
